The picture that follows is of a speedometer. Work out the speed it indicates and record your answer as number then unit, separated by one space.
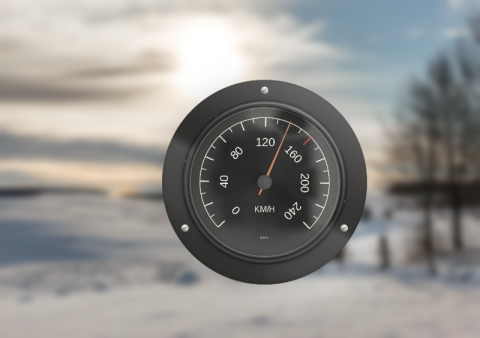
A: 140 km/h
